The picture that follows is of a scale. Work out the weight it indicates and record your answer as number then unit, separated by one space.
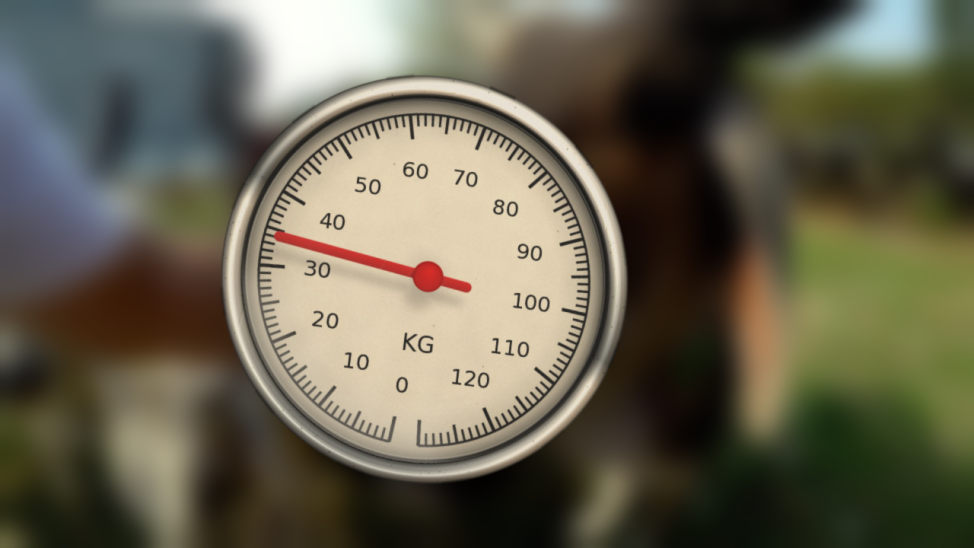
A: 34 kg
